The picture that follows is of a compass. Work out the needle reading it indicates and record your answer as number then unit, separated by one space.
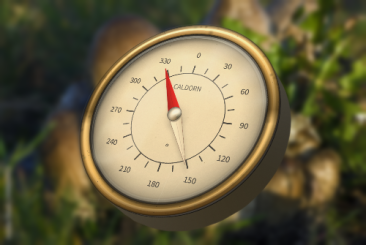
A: 330 °
